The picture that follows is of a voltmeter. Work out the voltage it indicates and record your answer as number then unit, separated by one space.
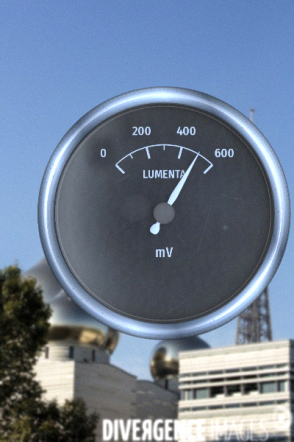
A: 500 mV
